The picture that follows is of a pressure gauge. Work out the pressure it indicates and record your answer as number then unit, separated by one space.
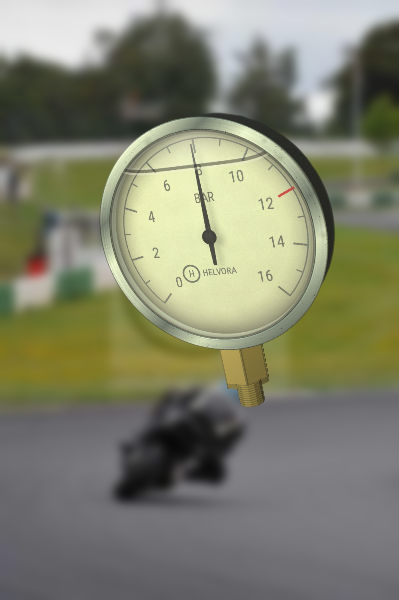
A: 8 bar
